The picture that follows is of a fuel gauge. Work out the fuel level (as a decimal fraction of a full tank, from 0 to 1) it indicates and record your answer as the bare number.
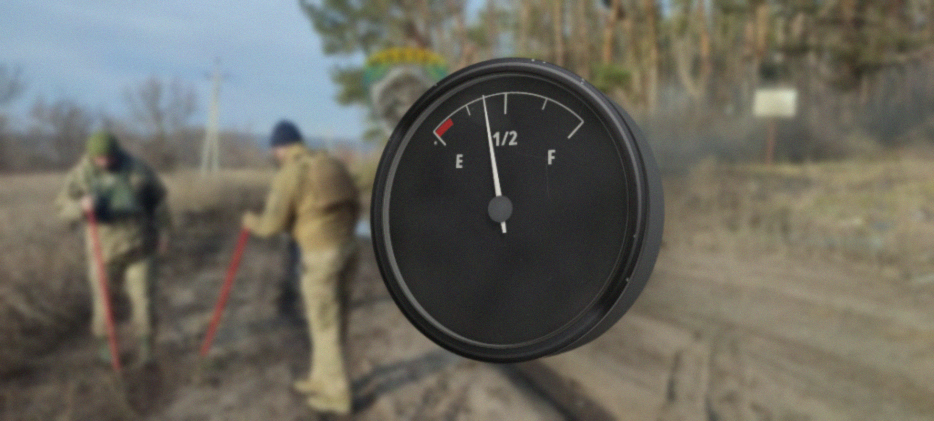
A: 0.375
